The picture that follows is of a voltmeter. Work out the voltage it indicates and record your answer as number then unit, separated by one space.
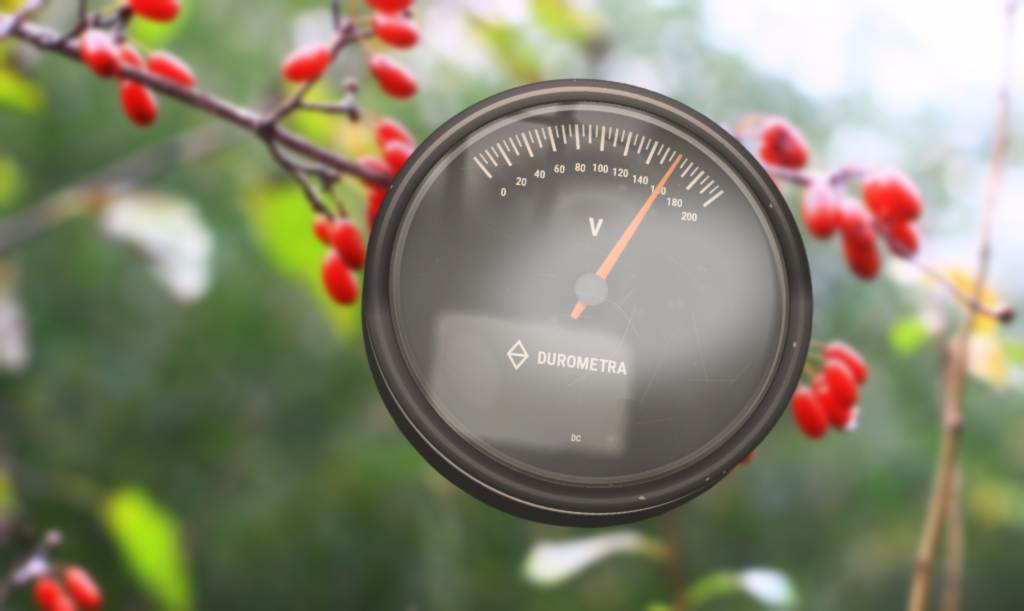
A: 160 V
